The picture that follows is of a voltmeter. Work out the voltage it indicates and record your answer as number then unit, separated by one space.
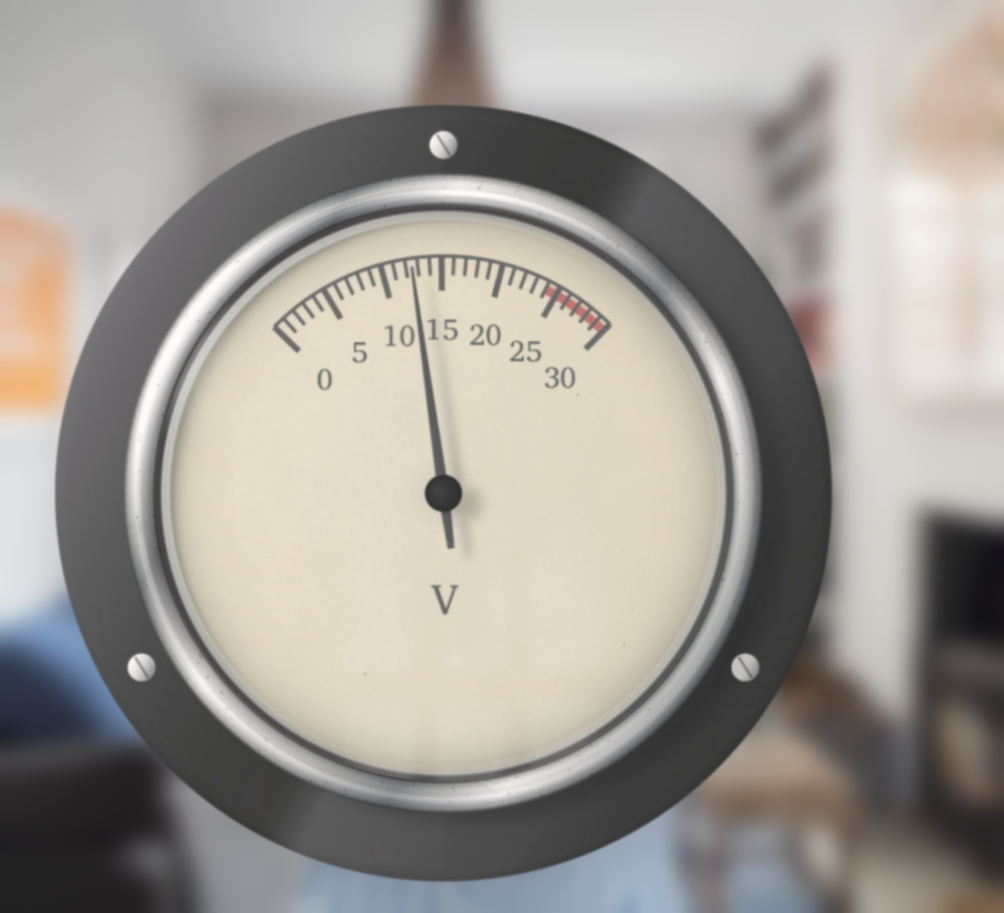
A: 12.5 V
